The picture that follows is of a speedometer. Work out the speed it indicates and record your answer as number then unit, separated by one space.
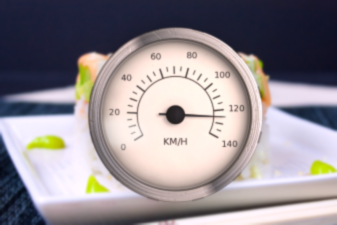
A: 125 km/h
